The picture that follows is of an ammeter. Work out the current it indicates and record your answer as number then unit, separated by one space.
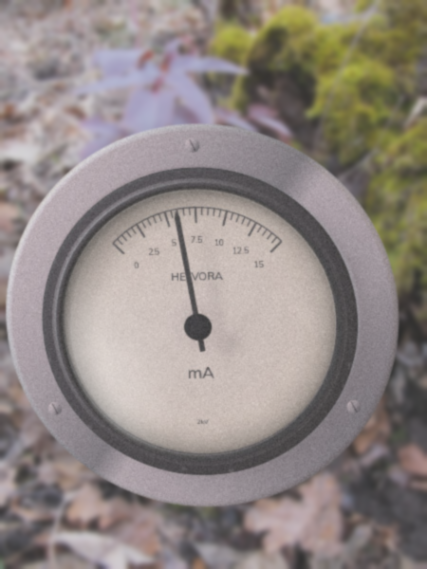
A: 6 mA
